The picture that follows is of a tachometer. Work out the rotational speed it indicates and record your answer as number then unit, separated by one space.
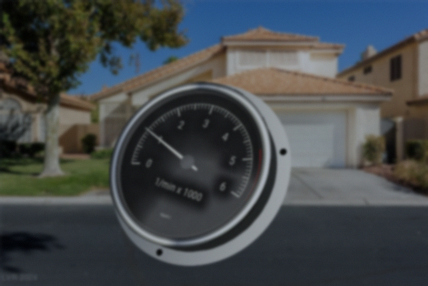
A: 1000 rpm
